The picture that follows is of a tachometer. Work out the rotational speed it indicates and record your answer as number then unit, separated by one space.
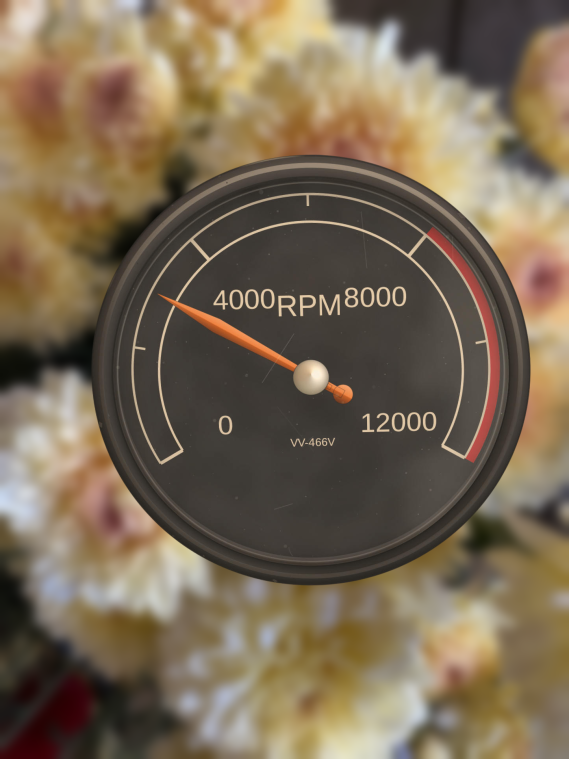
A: 3000 rpm
